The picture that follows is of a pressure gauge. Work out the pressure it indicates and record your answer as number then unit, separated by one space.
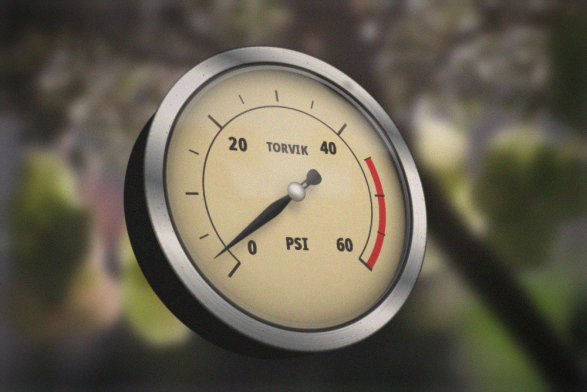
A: 2.5 psi
